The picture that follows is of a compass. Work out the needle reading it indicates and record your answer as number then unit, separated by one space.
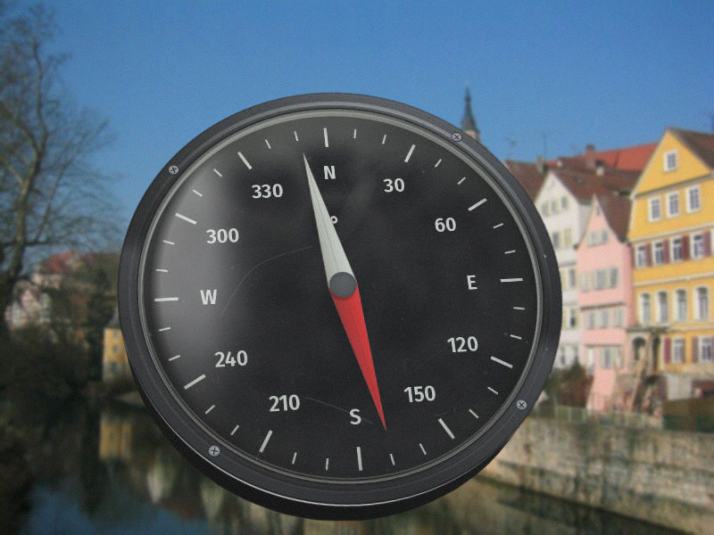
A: 170 °
